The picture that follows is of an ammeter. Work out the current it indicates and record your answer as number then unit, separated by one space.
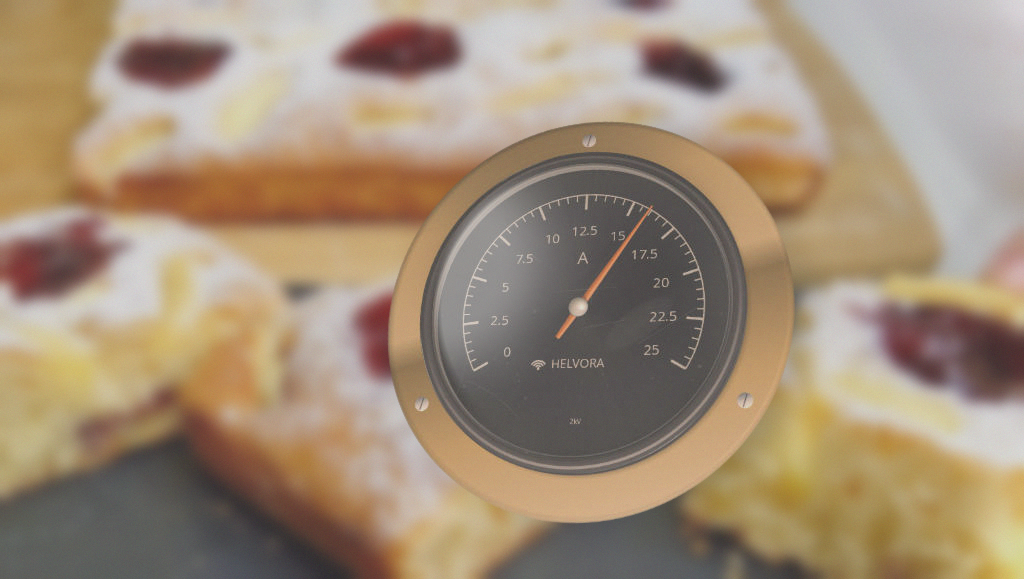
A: 16 A
